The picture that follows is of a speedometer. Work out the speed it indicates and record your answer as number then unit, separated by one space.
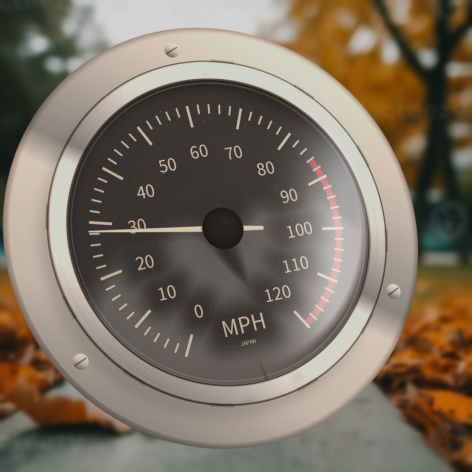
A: 28 mph
